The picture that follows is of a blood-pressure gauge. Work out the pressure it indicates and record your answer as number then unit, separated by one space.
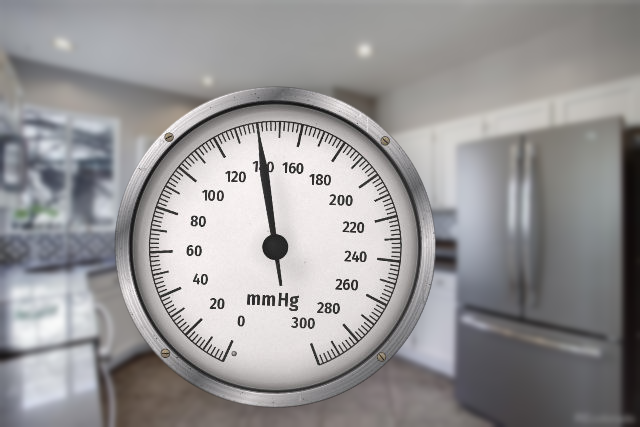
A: 140 mmHg
